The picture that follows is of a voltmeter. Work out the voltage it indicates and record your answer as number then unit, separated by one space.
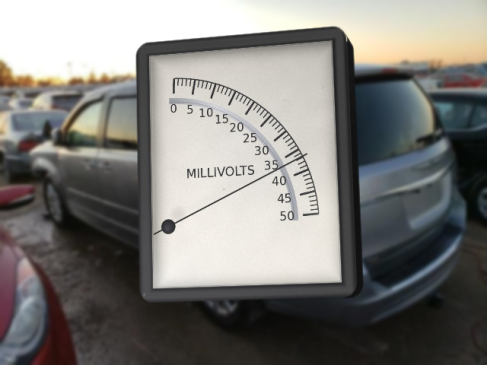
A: 37 mV
